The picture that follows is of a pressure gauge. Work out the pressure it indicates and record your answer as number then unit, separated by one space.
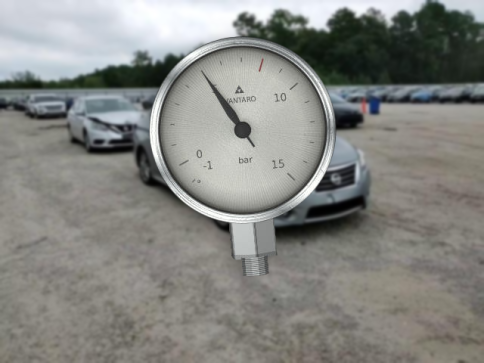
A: 5 bar
